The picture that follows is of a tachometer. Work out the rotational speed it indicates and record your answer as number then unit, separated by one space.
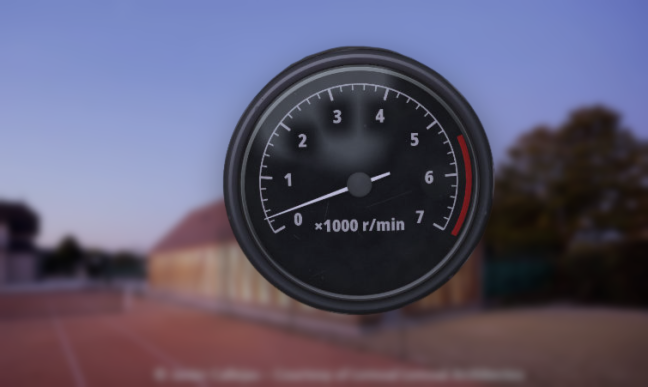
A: 300 rpm
